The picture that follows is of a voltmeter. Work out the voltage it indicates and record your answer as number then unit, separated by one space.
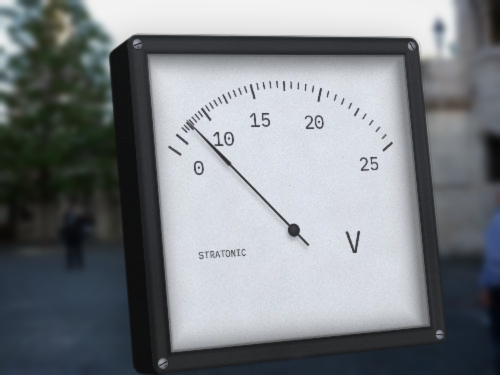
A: 7.5 V
